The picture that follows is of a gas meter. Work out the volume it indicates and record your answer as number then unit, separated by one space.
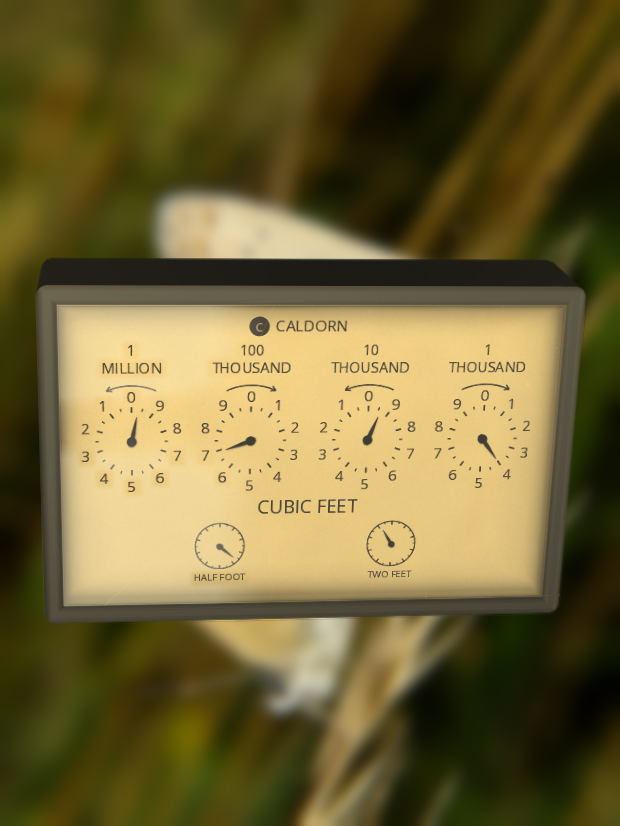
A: 969400 ft³
